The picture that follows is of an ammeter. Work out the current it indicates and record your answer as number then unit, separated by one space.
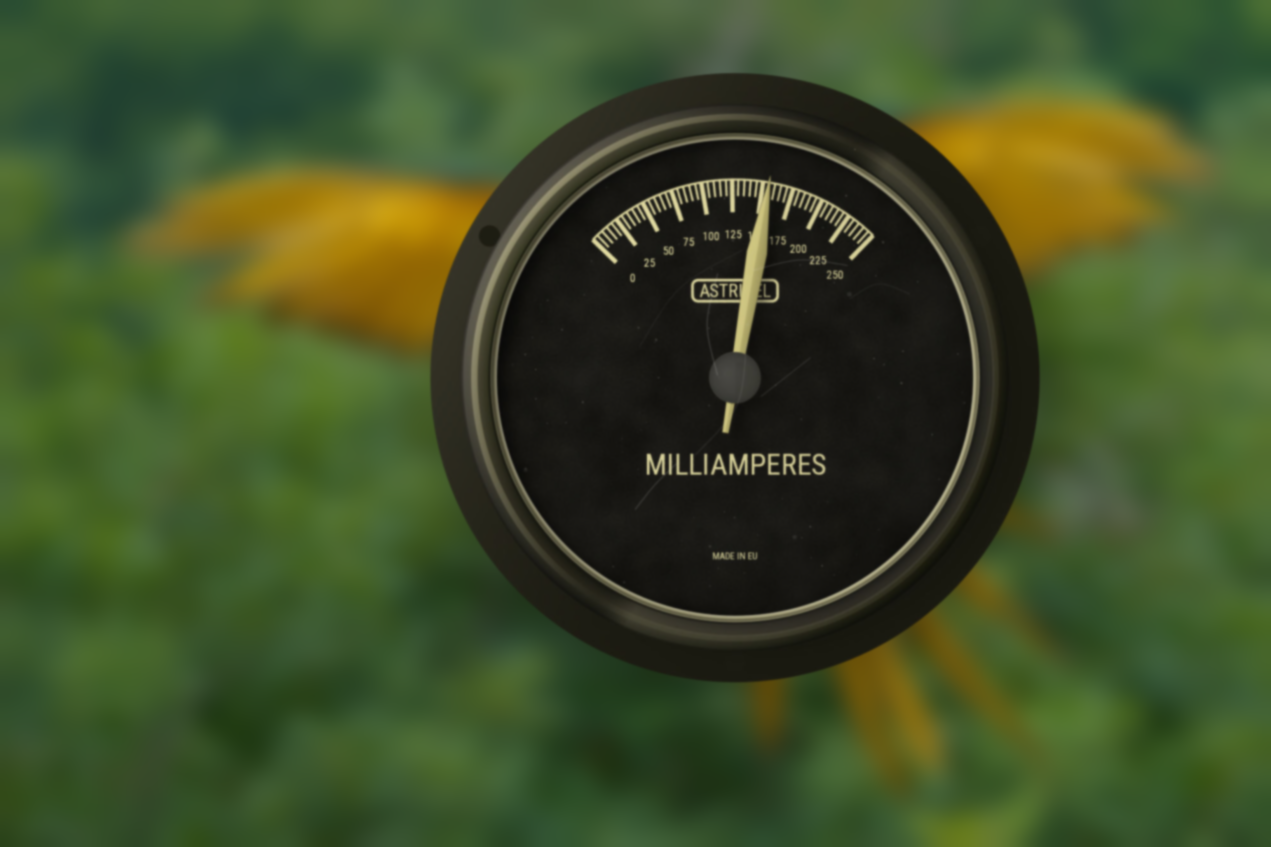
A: 155 mA
